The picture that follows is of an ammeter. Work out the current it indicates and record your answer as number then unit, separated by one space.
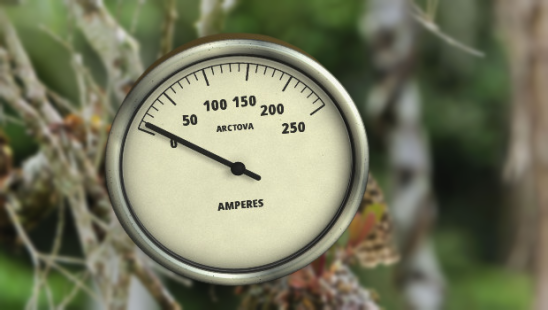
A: 10 A
